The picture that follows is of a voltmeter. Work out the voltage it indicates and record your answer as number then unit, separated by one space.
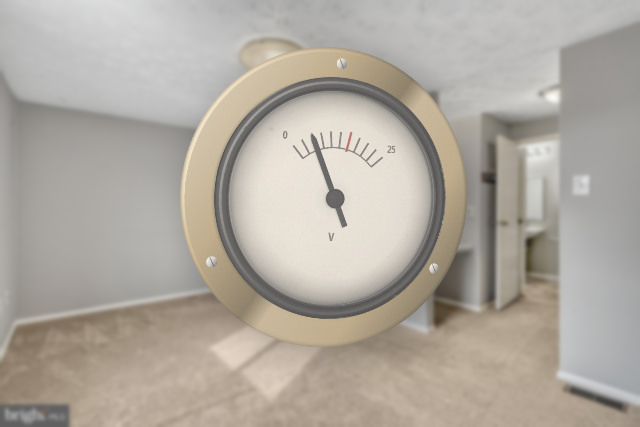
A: 5 V
